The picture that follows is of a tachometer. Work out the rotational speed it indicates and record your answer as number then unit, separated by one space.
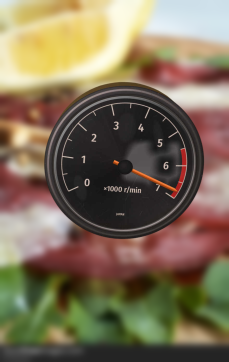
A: 6750 rpm
